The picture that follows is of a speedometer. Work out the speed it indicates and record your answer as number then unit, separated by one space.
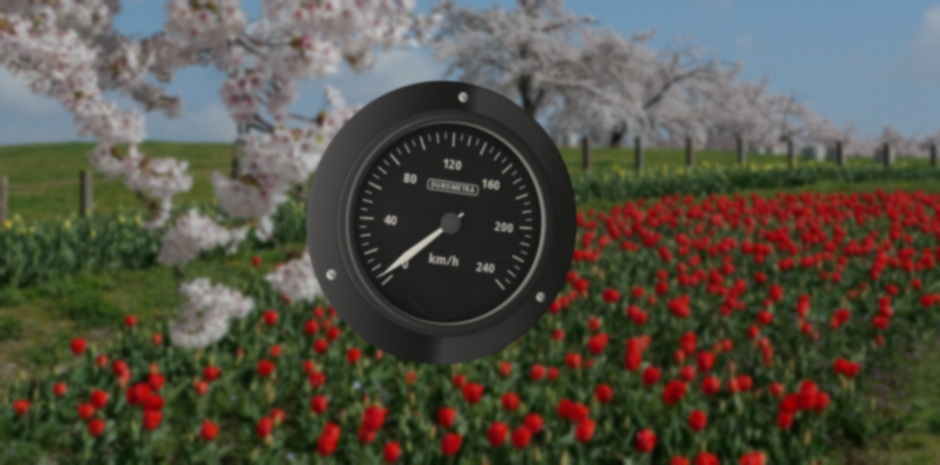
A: 5 km/h
